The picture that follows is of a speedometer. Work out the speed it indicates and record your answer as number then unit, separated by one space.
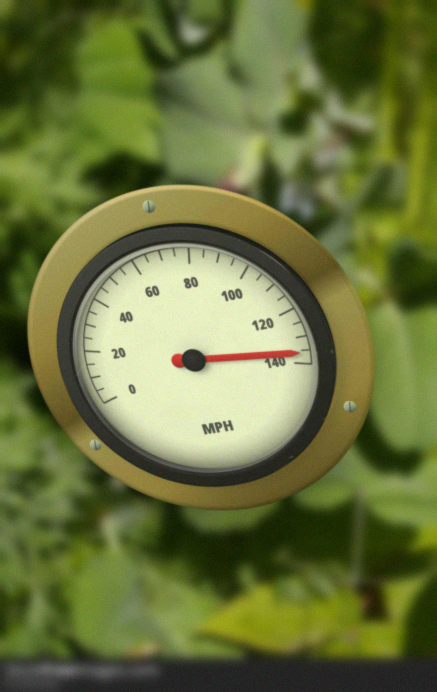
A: 135 mph
